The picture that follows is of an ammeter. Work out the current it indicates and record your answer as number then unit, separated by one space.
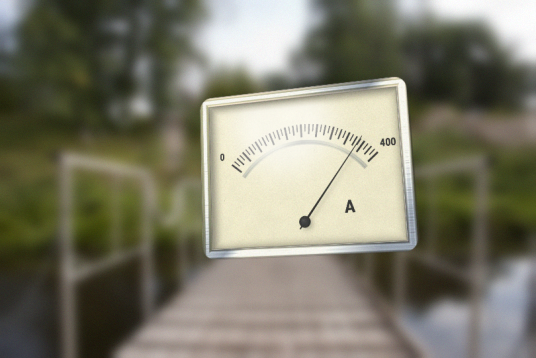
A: 350 A
